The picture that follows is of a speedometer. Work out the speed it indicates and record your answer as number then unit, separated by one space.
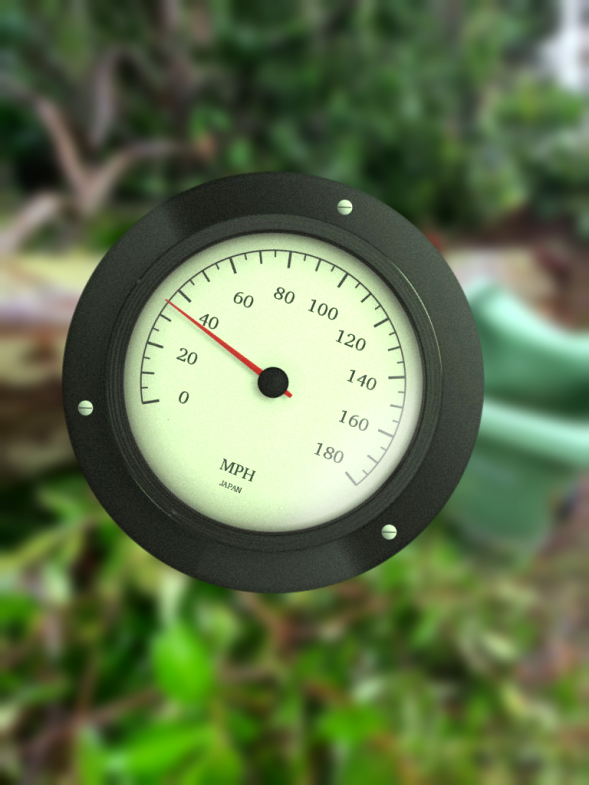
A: 35 mph
